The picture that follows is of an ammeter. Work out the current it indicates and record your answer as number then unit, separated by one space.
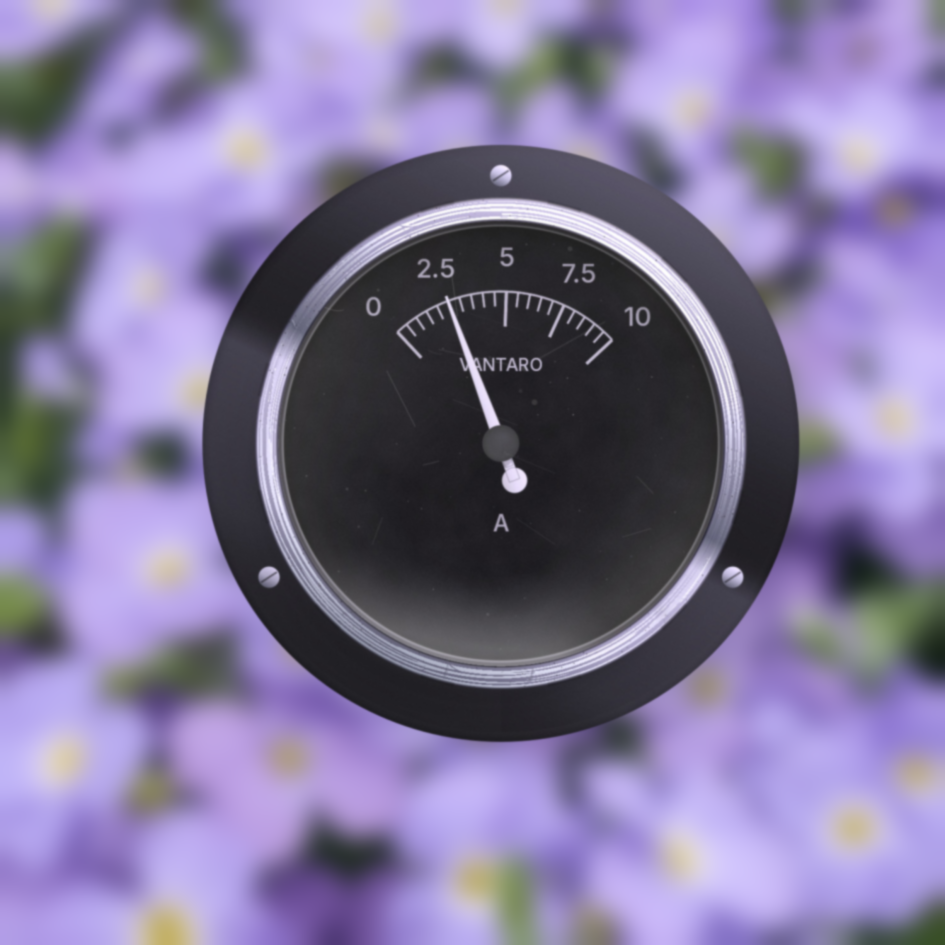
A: 2.5 A
